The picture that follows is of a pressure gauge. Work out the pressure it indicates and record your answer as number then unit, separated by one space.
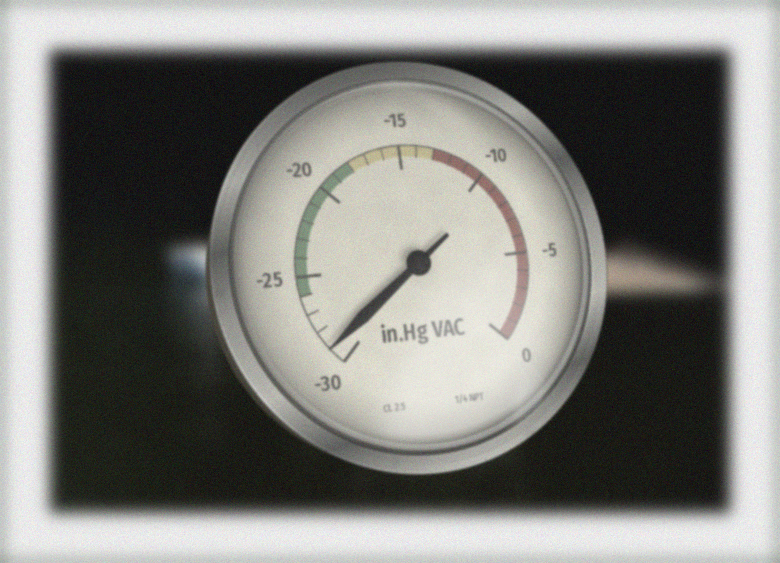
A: -29 inHg
